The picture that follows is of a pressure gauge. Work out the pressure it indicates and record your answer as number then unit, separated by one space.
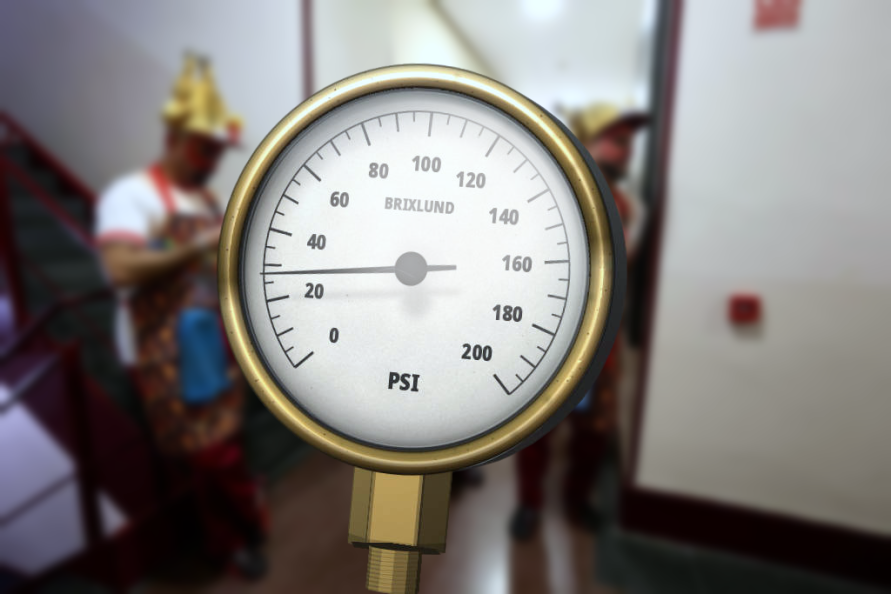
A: 27.5 psi
